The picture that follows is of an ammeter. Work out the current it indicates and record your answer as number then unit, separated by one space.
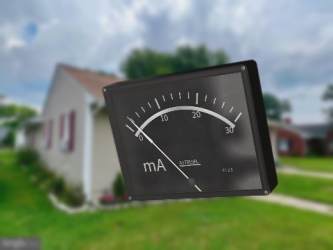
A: 2 mA
